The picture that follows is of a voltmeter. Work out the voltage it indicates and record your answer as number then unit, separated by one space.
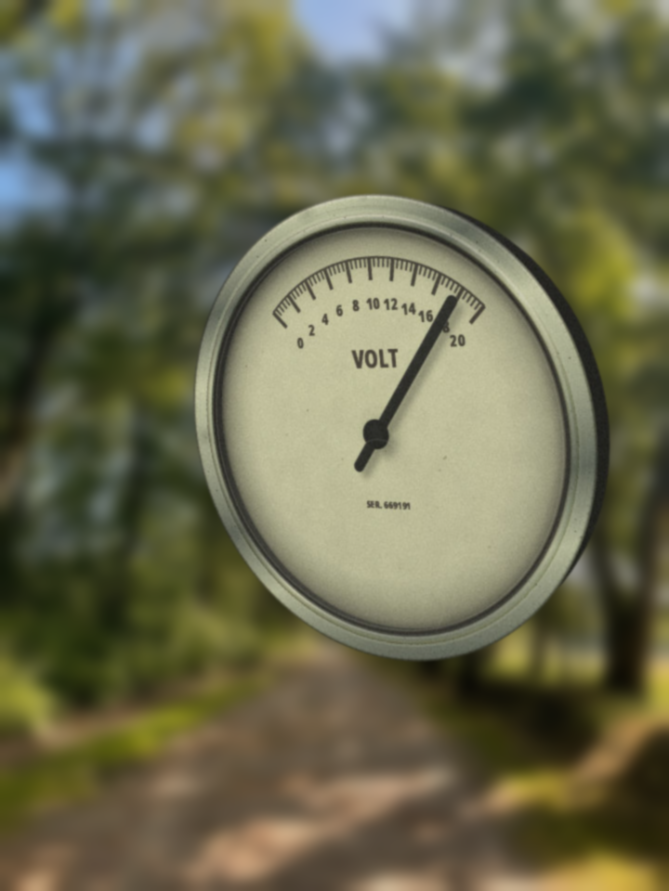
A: 18 V
